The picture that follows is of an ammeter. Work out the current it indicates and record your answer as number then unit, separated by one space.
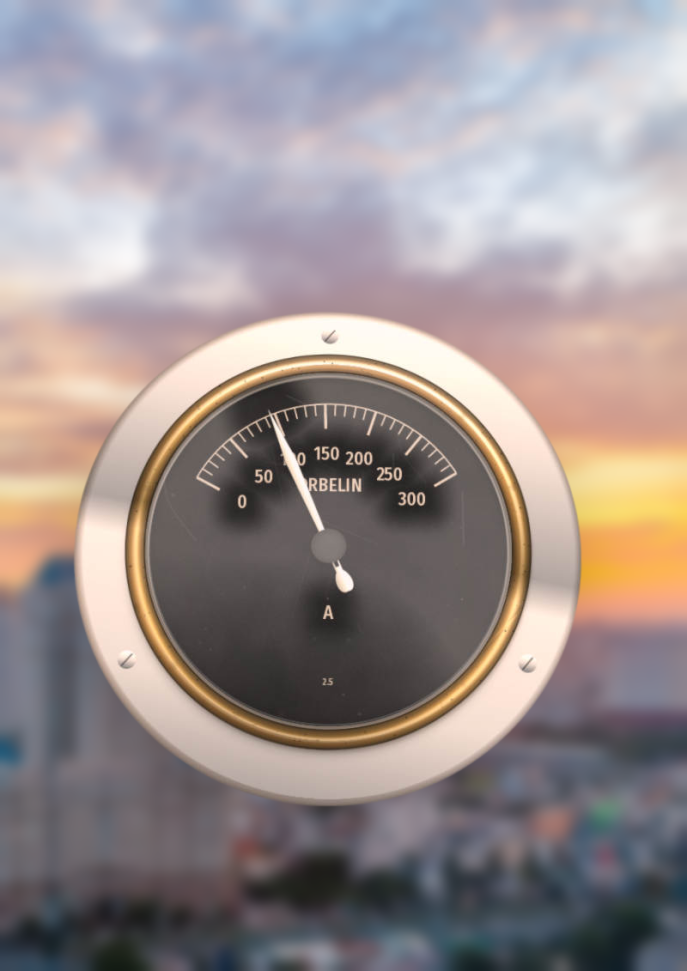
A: 95 A
